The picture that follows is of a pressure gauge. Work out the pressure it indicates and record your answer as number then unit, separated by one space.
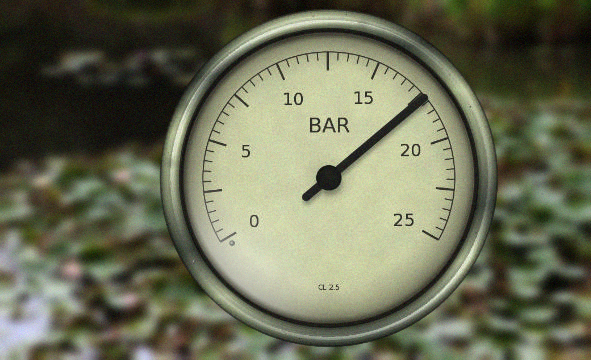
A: 17.75 bar
